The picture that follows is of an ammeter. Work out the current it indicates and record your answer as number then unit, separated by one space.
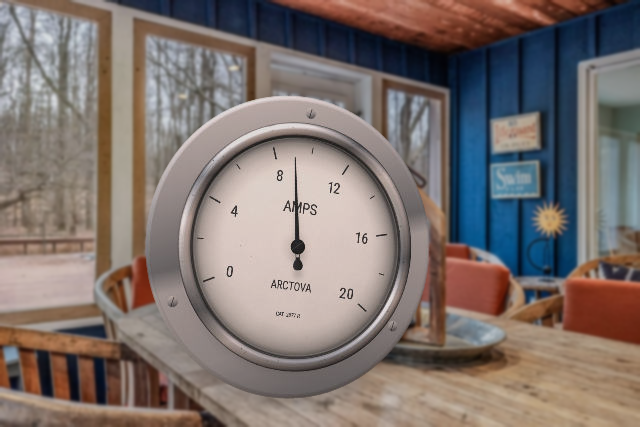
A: 9 A
